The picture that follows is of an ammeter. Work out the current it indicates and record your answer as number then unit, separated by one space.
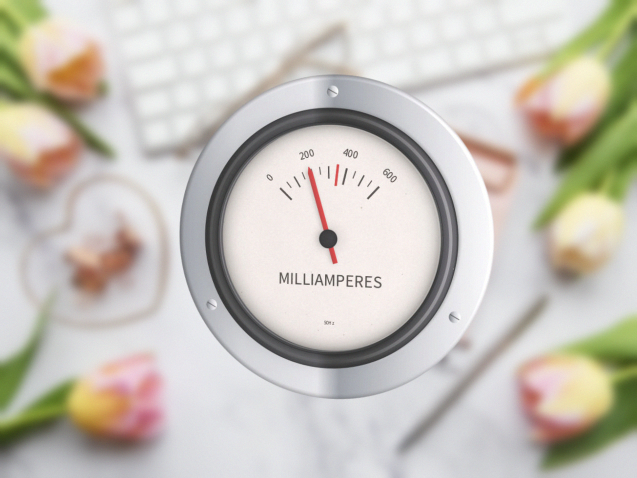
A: 200 mA
